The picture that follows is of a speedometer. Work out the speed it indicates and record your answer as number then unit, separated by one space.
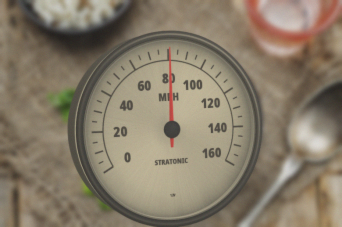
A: 80 mph
